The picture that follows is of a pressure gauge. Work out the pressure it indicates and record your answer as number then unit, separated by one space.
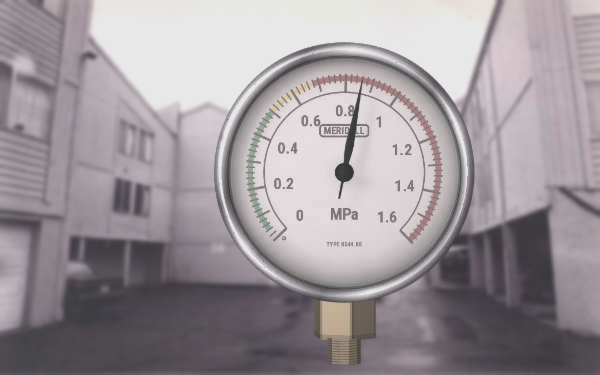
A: 0.86 MPa
